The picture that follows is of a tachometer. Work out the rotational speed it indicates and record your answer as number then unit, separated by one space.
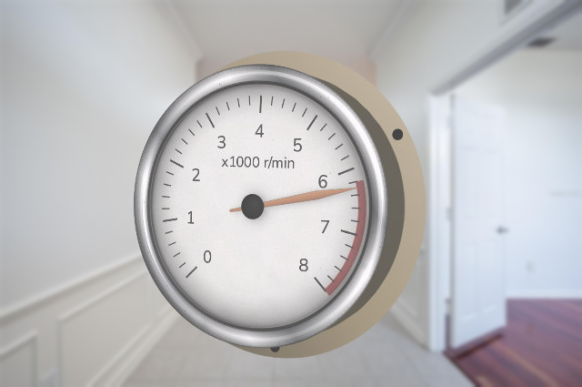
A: 6300 rpm
